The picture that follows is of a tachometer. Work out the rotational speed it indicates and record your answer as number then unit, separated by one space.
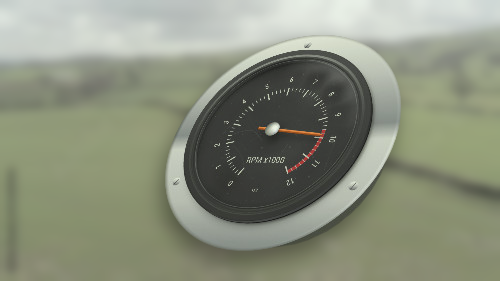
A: 10000 rpm
